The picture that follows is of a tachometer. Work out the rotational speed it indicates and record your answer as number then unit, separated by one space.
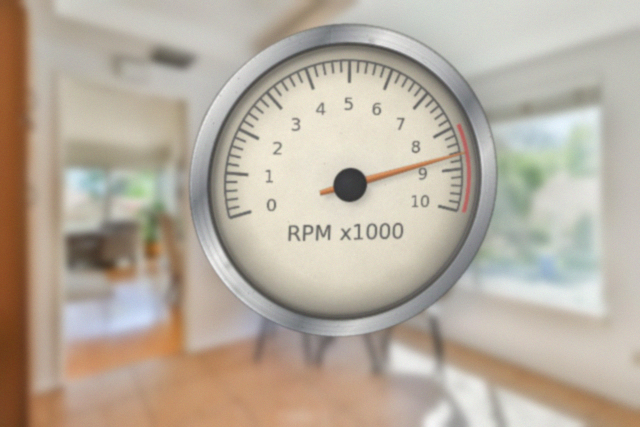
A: 8600 rpm
